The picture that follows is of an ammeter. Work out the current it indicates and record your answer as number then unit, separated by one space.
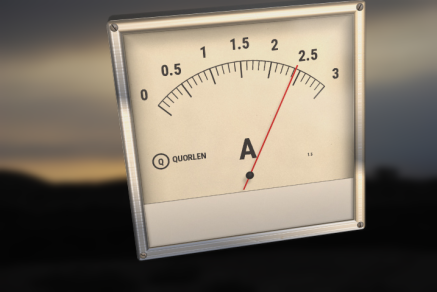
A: 2.4 A
